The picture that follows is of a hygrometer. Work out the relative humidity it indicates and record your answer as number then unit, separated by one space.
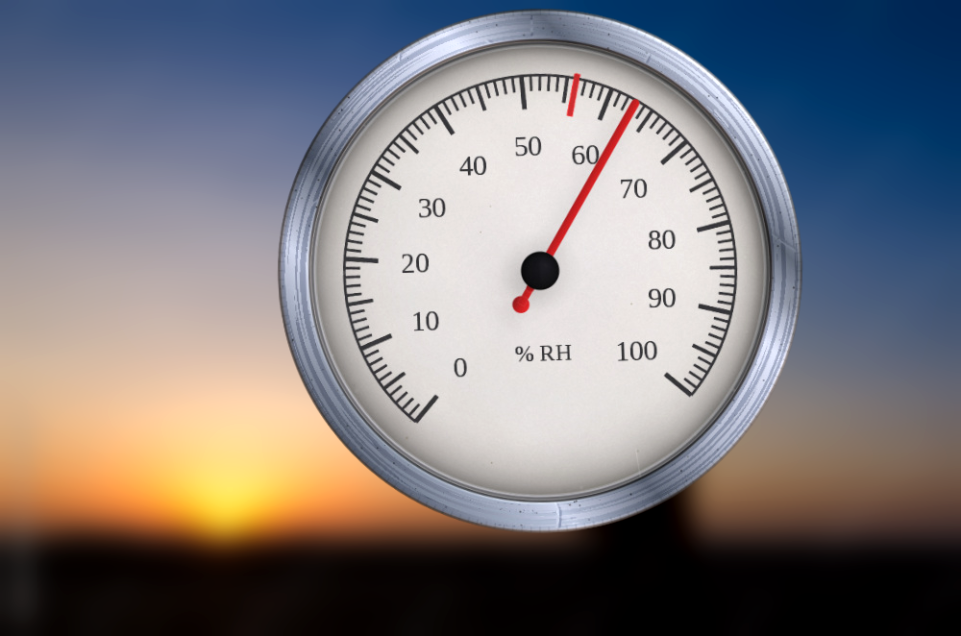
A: 63 %
